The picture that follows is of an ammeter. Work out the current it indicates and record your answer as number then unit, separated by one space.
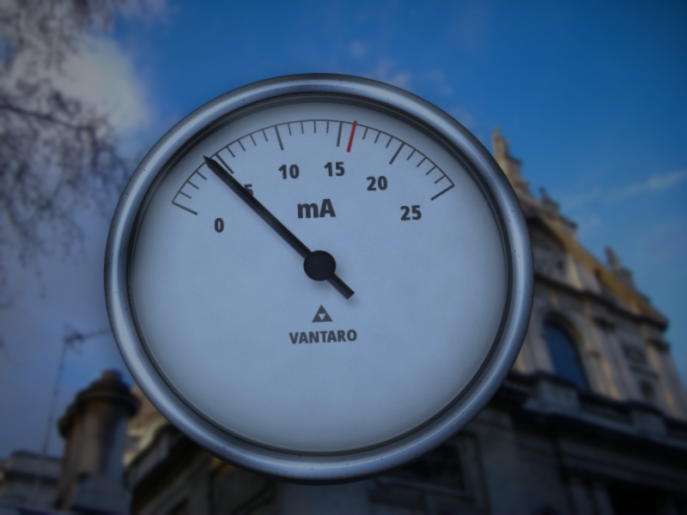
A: 4 mA
